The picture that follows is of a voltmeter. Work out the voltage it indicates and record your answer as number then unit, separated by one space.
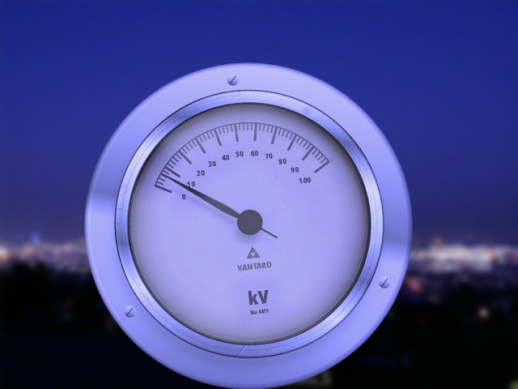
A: 6 kV
